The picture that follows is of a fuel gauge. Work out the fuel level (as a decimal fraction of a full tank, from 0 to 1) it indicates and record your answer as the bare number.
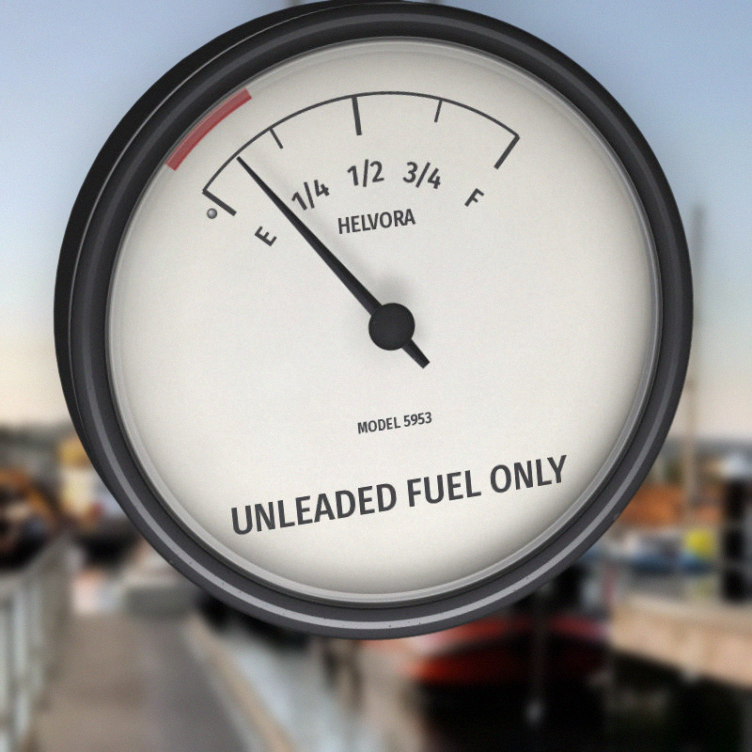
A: 0.125
